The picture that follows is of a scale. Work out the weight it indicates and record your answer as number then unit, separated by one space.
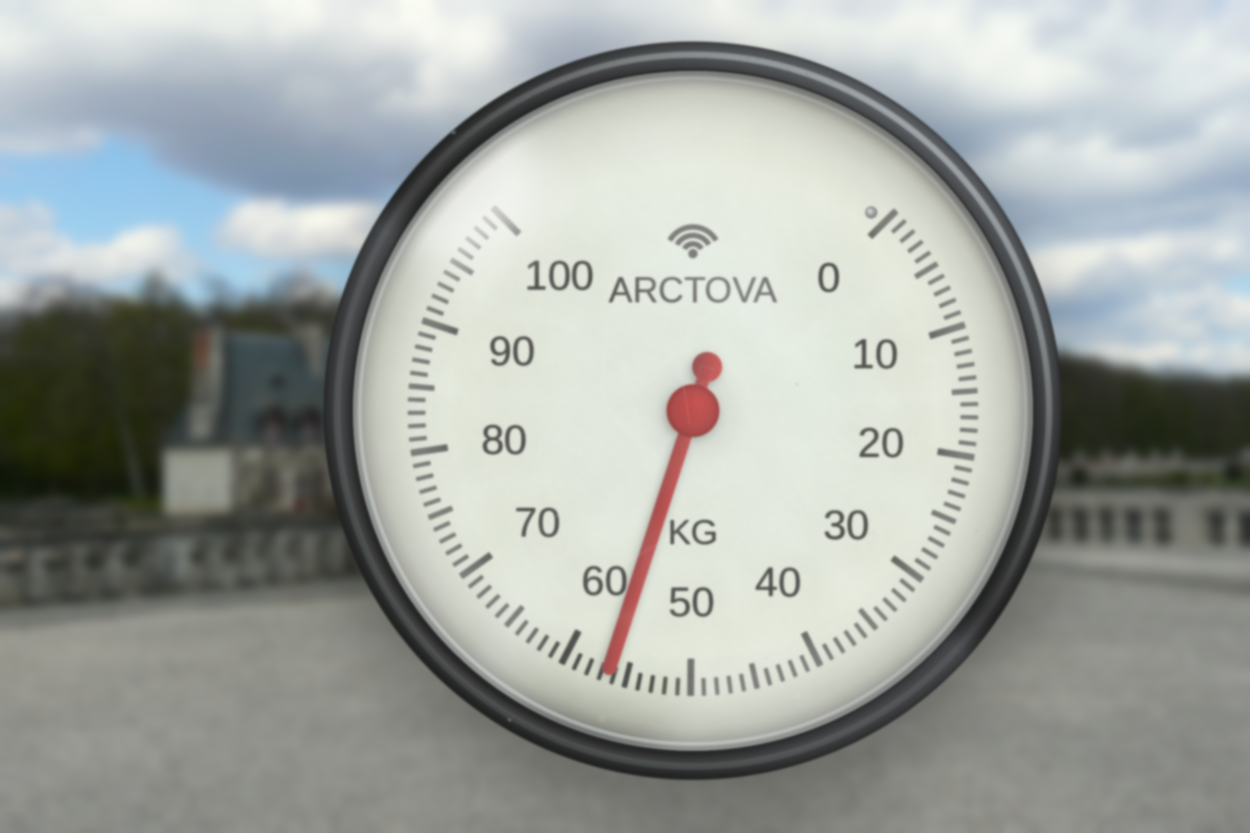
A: 56.5 kg
